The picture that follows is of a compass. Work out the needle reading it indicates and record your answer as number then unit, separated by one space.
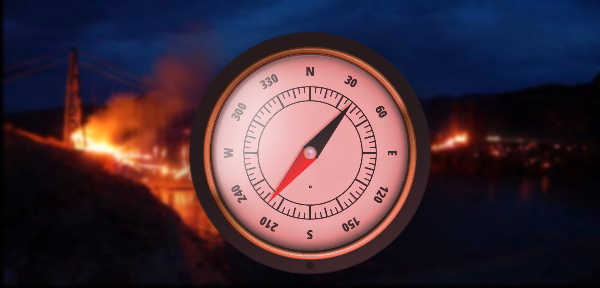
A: 220 °
